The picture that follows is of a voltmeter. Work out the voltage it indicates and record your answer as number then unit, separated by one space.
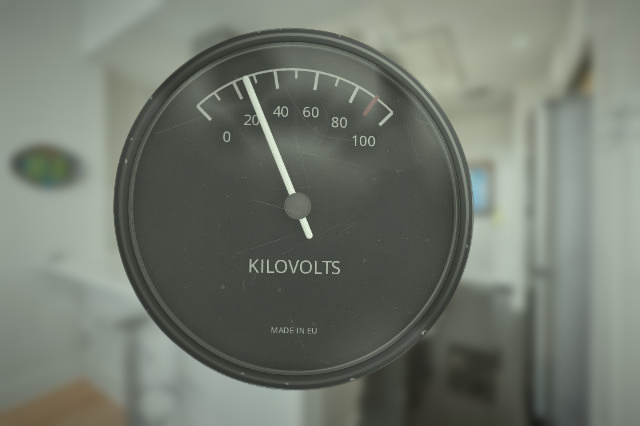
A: 25 kV
